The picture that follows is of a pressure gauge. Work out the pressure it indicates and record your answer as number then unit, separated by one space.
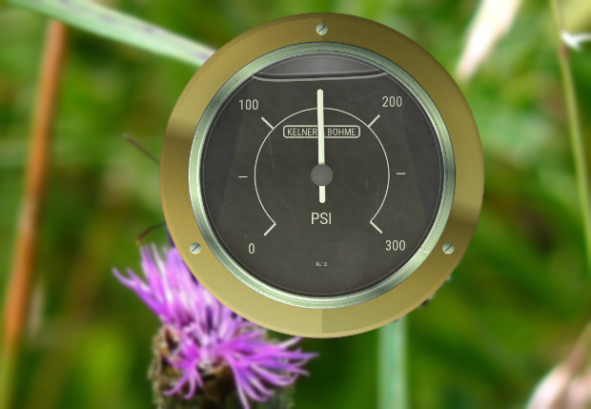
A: 150 psi
